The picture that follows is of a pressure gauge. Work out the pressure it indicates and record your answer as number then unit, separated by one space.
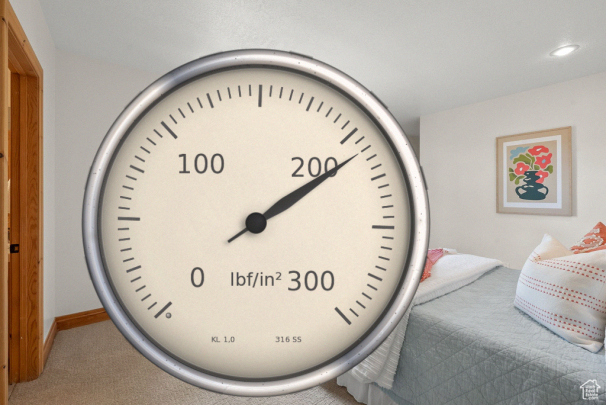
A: 210 psi
